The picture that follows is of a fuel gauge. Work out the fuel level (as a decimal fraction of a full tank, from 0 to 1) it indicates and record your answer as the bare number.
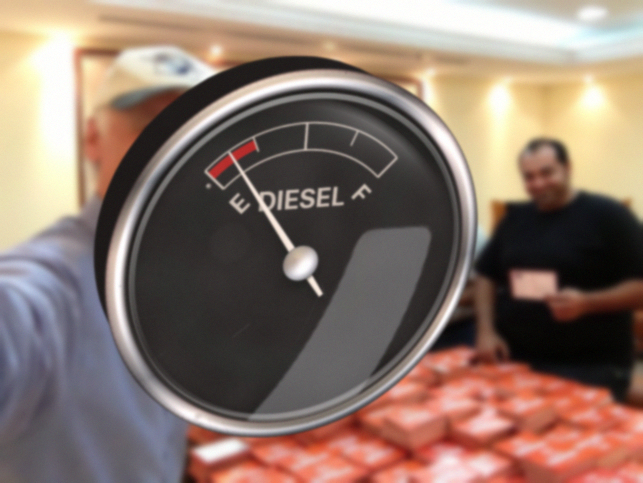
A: 0.125
